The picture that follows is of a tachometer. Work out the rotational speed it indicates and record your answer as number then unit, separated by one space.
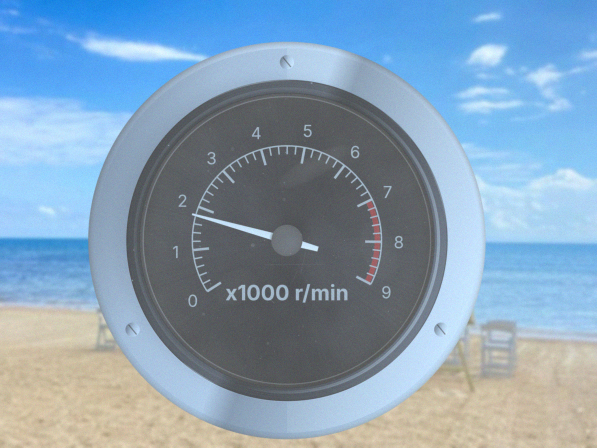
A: 1800 rpm
